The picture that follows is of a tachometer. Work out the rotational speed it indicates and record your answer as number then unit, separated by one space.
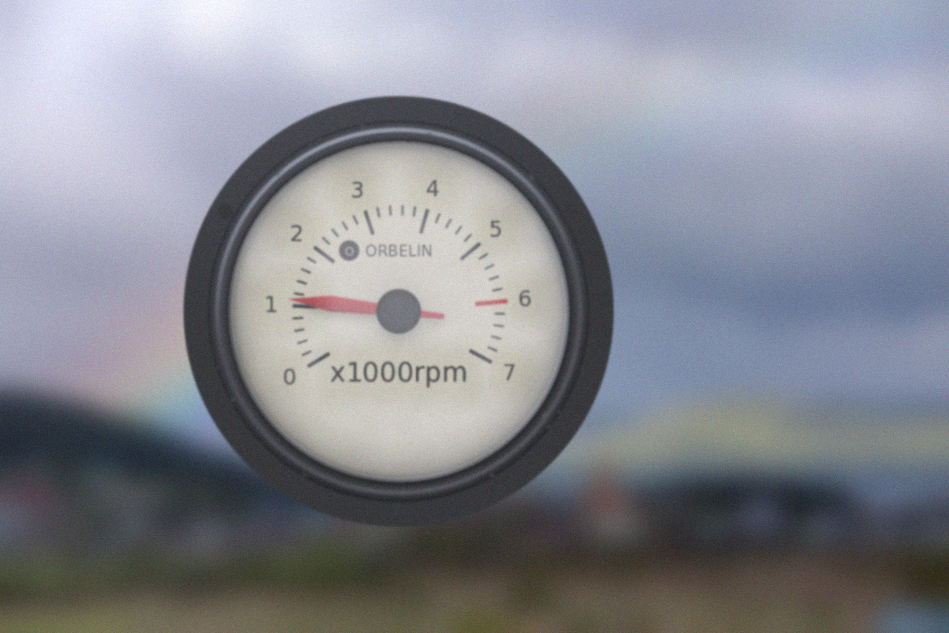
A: 1100 rpm
